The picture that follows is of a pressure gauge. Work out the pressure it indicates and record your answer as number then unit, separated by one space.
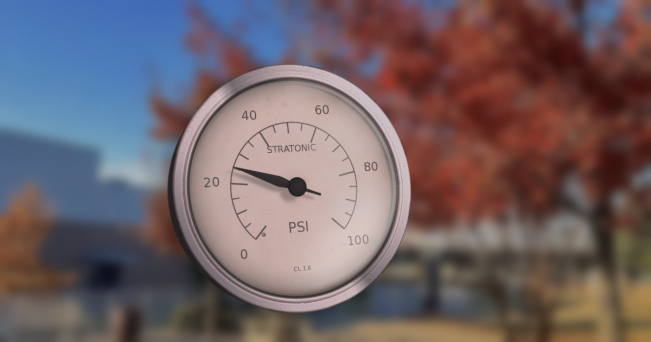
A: 25 psi
